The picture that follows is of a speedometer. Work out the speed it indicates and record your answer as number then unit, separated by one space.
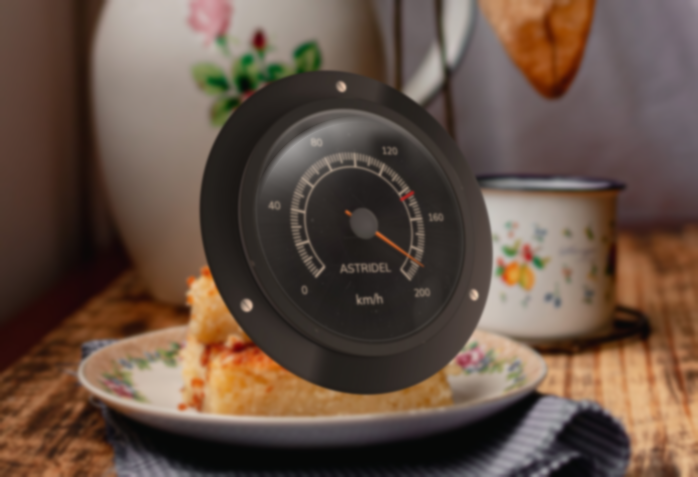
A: 190 km/h
